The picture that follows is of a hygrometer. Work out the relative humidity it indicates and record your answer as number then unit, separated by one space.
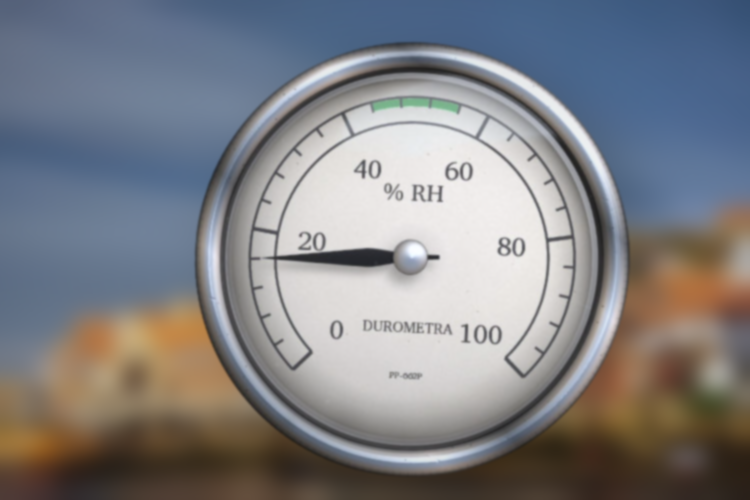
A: 16 %
